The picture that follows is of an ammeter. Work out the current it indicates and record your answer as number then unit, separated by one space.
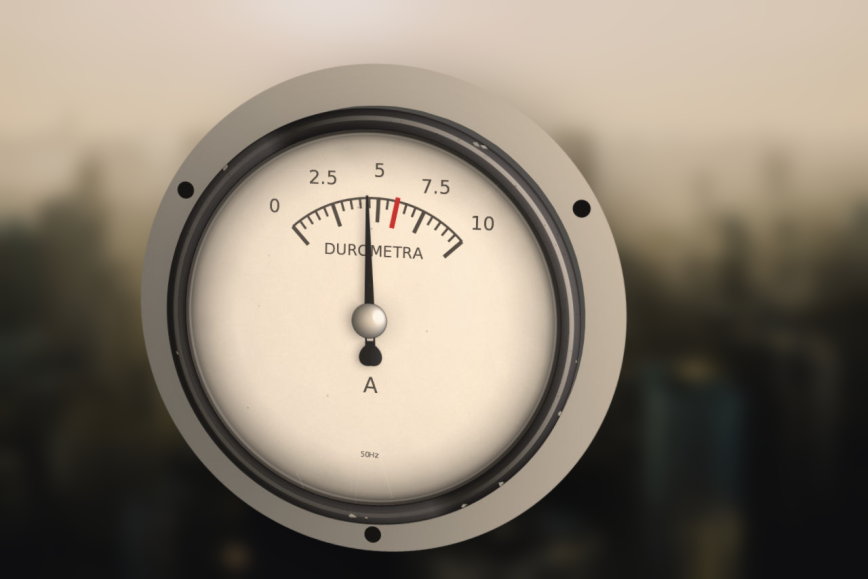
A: 4.5 A
